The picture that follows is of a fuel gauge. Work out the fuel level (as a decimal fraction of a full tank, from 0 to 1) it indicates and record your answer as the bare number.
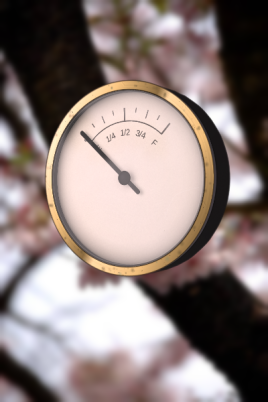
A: 0
